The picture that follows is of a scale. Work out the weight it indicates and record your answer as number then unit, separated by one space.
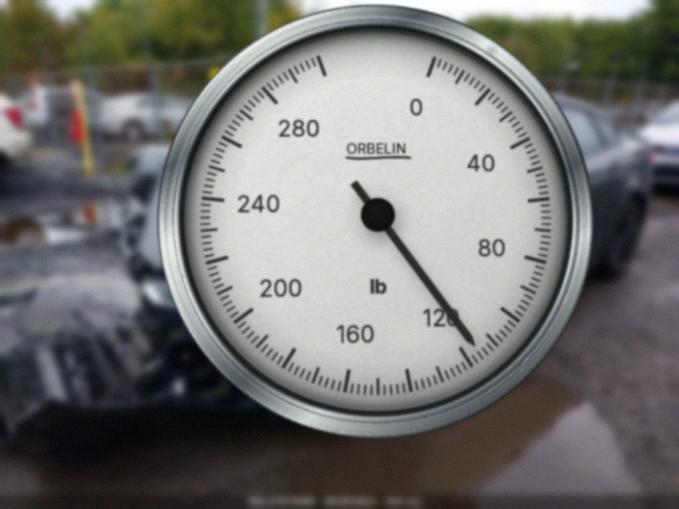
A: 116 lb
